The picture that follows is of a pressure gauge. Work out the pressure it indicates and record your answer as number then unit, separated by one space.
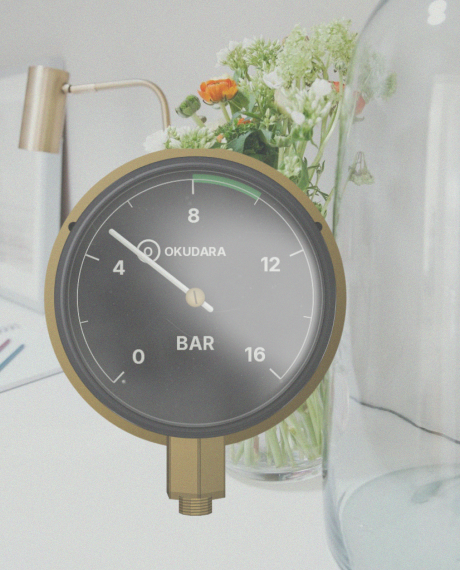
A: 5 bar
